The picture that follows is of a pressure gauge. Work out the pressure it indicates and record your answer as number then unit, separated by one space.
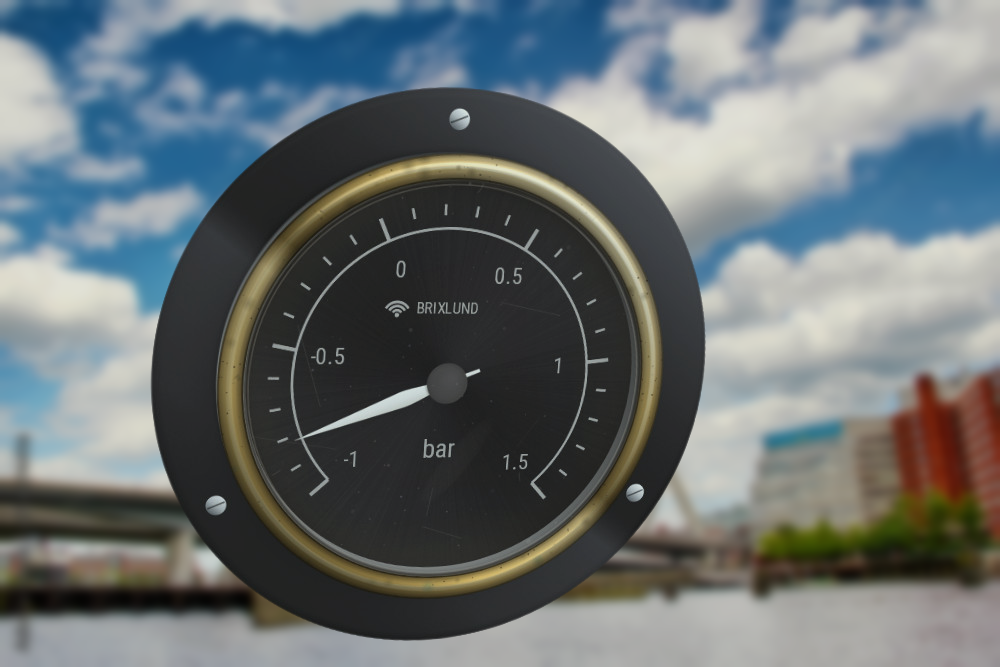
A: -0.8 bar
